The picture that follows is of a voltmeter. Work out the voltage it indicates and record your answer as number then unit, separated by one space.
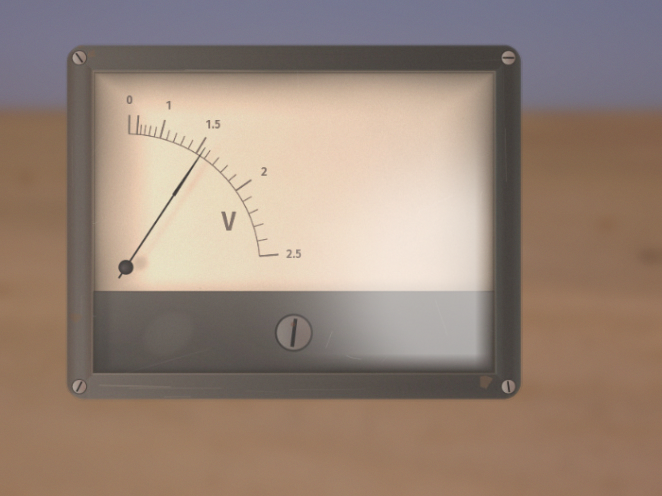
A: 1.55 V
